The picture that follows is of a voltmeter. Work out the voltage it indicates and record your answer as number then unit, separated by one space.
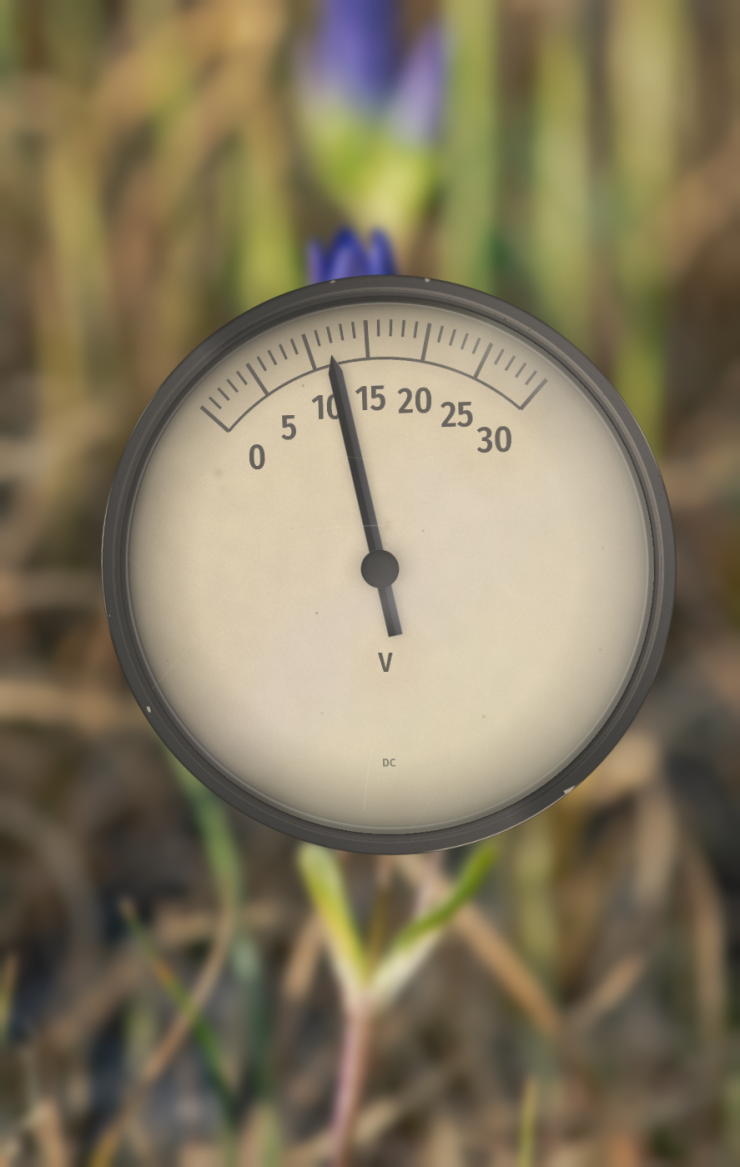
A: 12 V
